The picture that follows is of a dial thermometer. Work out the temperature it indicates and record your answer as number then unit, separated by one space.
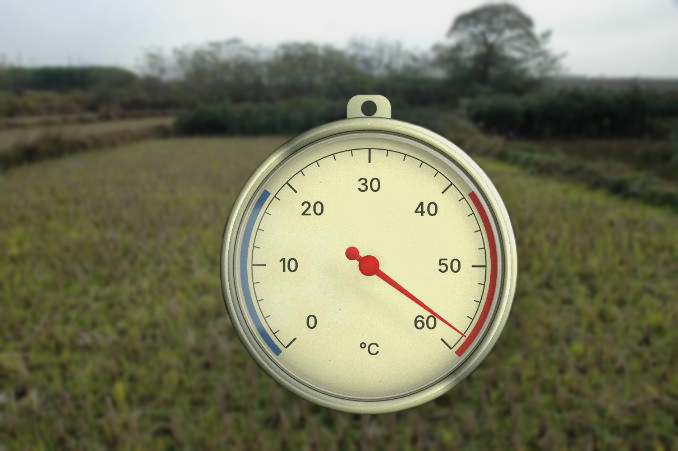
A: 58 °C
